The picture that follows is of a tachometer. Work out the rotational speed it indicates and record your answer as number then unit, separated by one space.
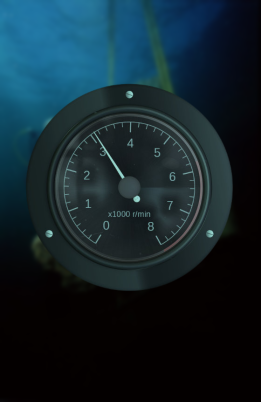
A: 3100 rpm
